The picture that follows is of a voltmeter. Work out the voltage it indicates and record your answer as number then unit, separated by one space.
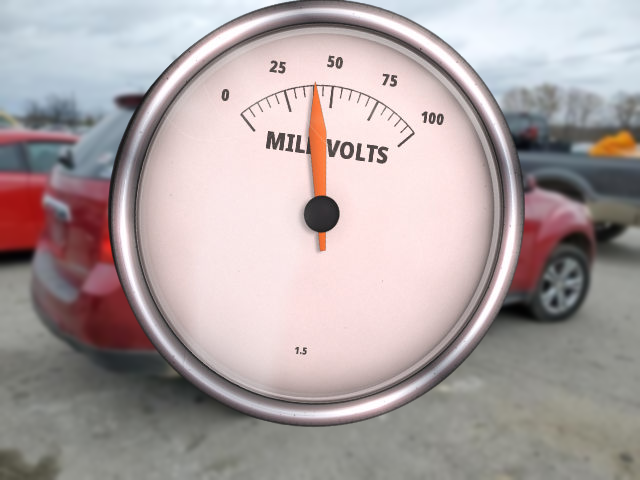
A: 40 mV
